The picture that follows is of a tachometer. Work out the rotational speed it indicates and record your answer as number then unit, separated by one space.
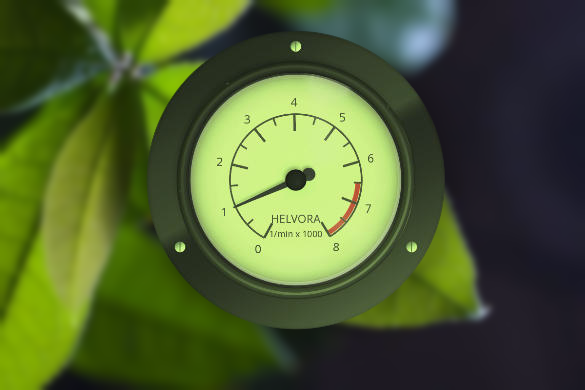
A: 1000 rpm
